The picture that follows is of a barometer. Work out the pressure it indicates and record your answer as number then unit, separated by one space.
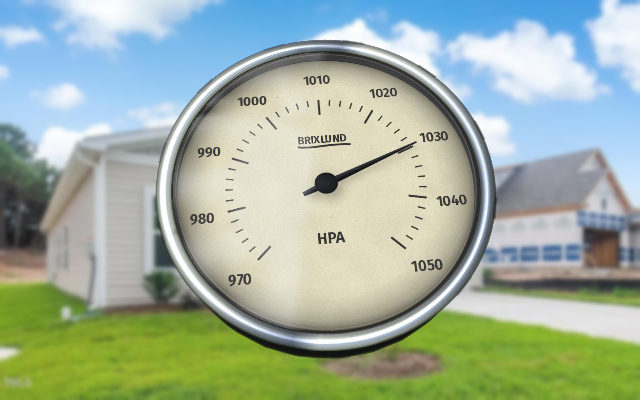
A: 1030 hPa
